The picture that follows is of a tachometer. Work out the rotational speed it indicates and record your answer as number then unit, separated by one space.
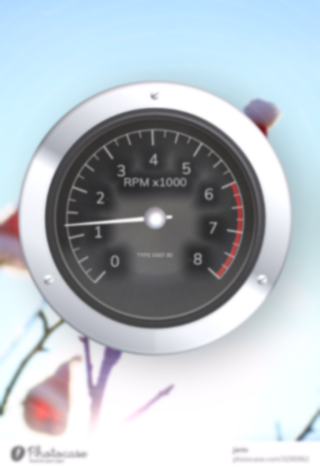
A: 1250 rpm
